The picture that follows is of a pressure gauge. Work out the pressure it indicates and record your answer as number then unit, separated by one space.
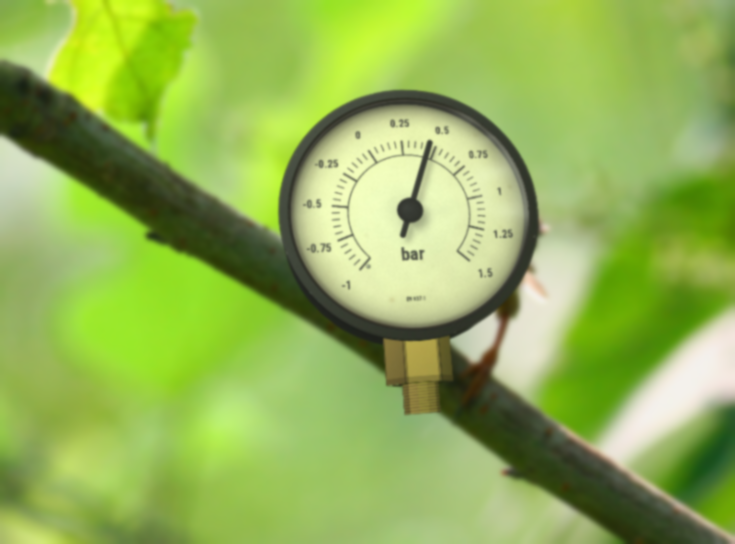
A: 0.45 bar
